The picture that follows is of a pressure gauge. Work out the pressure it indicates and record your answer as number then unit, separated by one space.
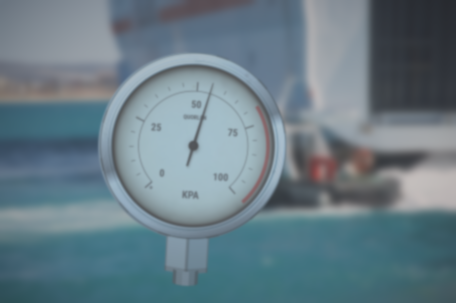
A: 55 kPa
